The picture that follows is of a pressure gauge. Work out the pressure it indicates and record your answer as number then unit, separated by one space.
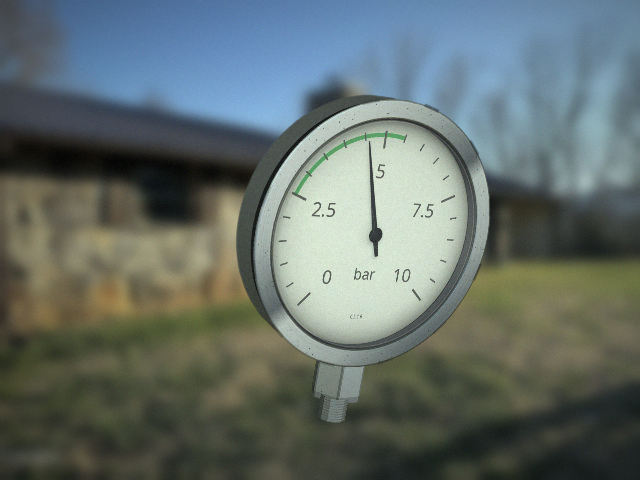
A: 4.5 bar
